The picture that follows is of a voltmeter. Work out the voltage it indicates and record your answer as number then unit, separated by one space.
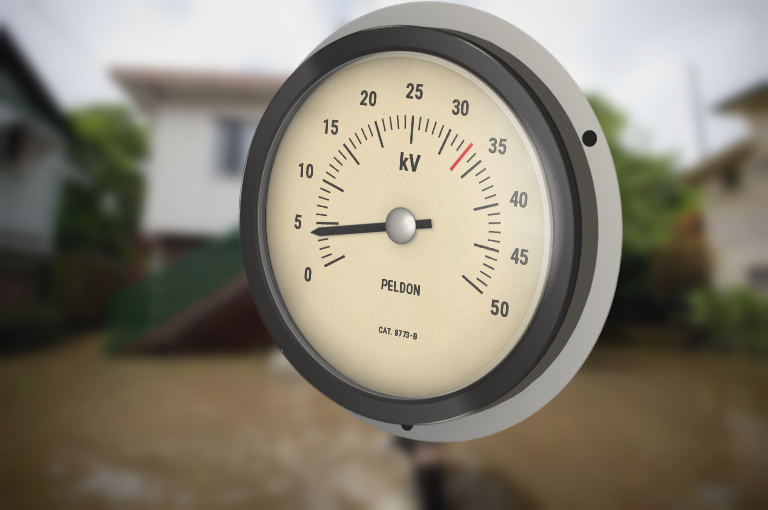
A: 4 kV
